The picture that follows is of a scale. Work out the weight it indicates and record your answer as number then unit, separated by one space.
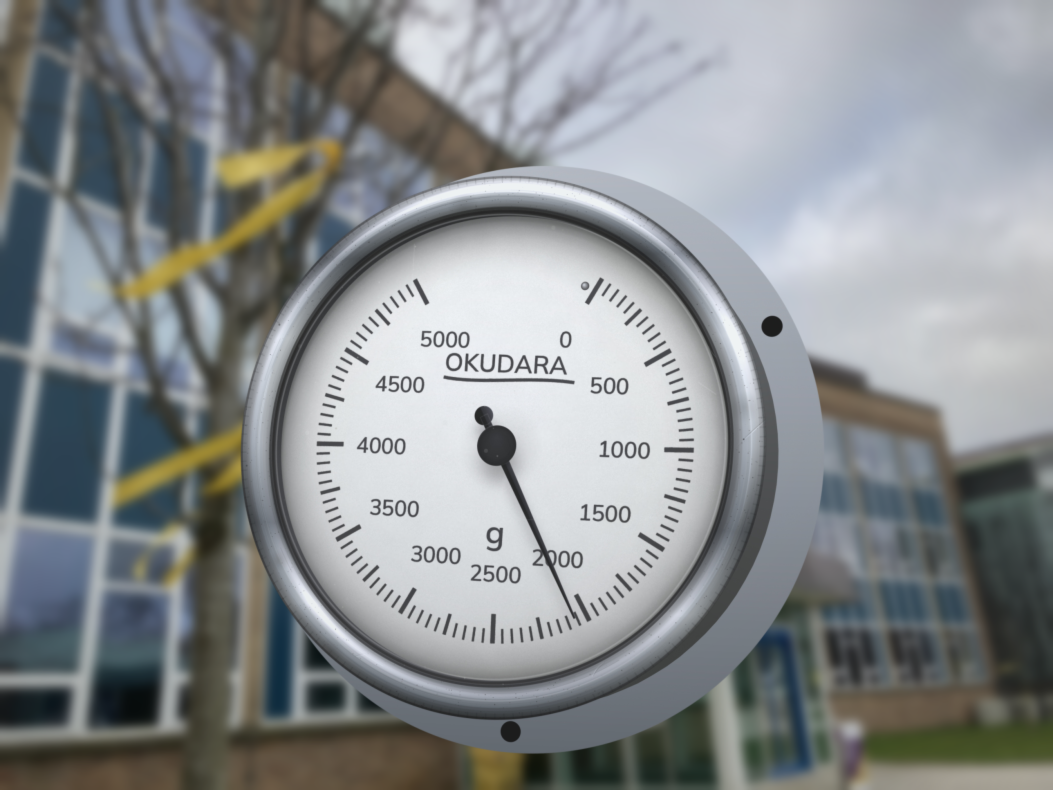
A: 2050 g
